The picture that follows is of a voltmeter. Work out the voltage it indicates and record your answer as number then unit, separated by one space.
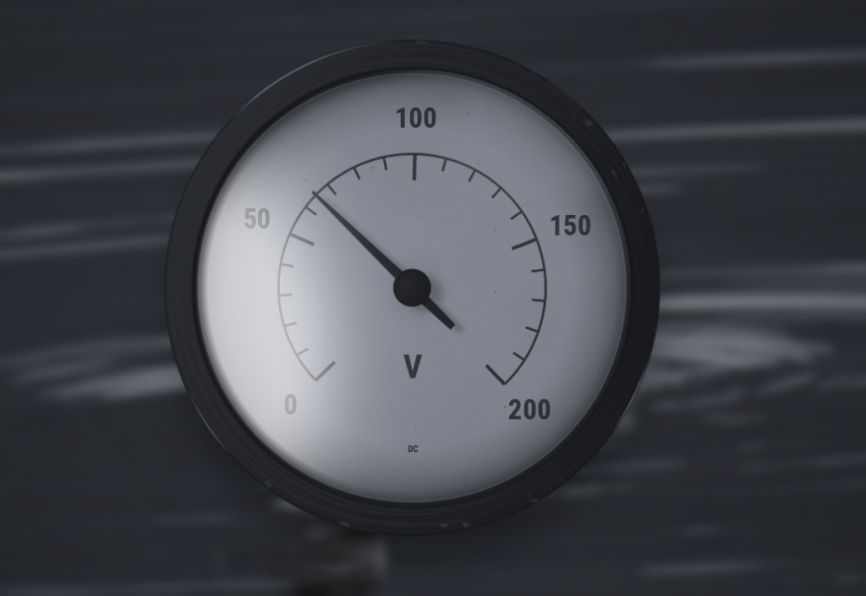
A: 65 V
